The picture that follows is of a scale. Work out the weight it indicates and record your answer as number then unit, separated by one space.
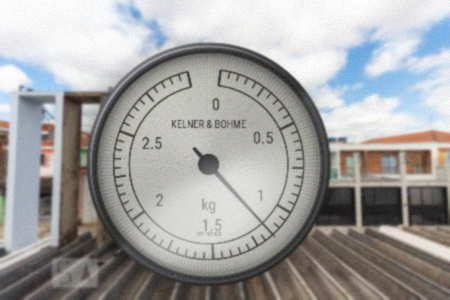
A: 1.15 kg
